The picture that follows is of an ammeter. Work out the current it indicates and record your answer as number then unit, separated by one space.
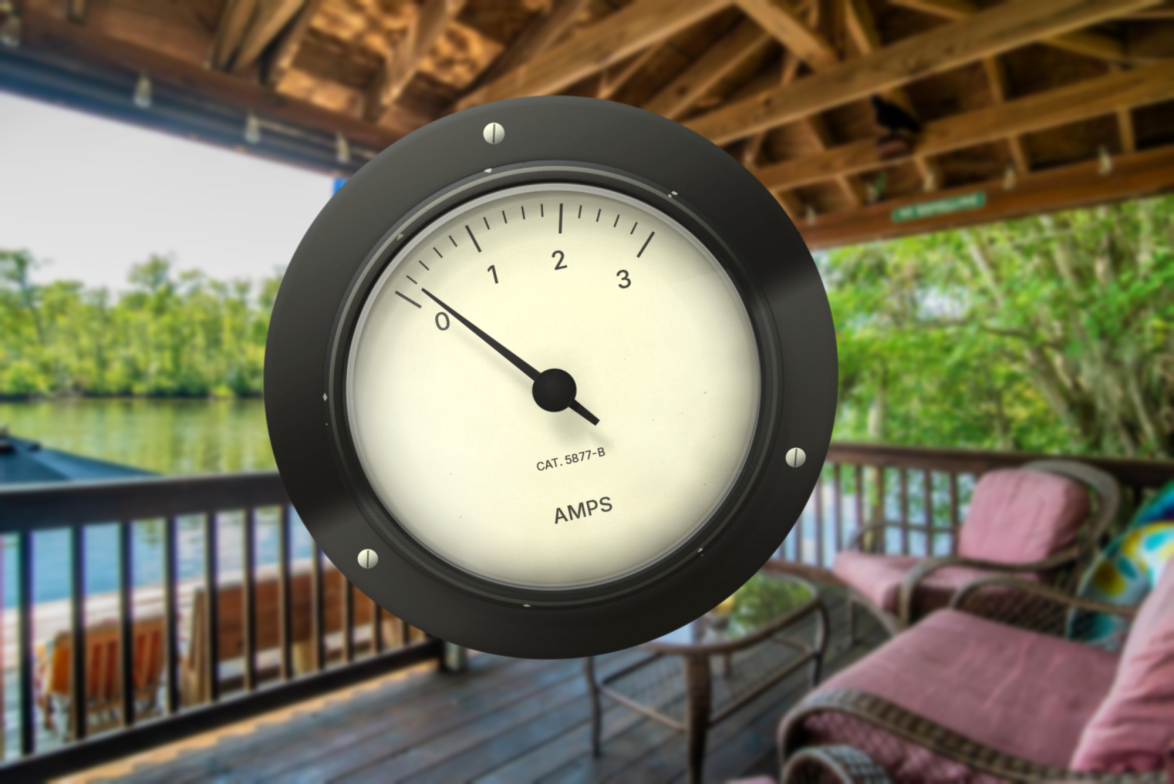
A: 0.2 A
